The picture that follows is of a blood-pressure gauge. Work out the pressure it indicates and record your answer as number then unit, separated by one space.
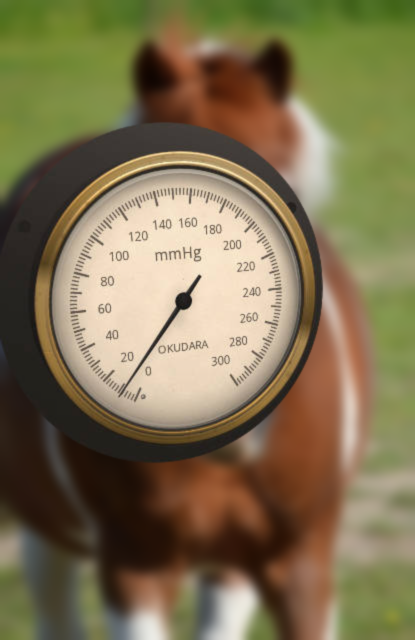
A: 10 mmHg
